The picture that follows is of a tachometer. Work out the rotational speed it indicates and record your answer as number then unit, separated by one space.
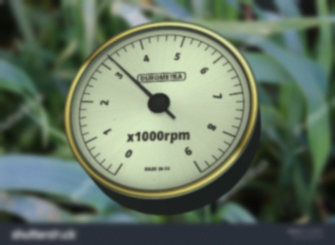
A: 3200 rpm
